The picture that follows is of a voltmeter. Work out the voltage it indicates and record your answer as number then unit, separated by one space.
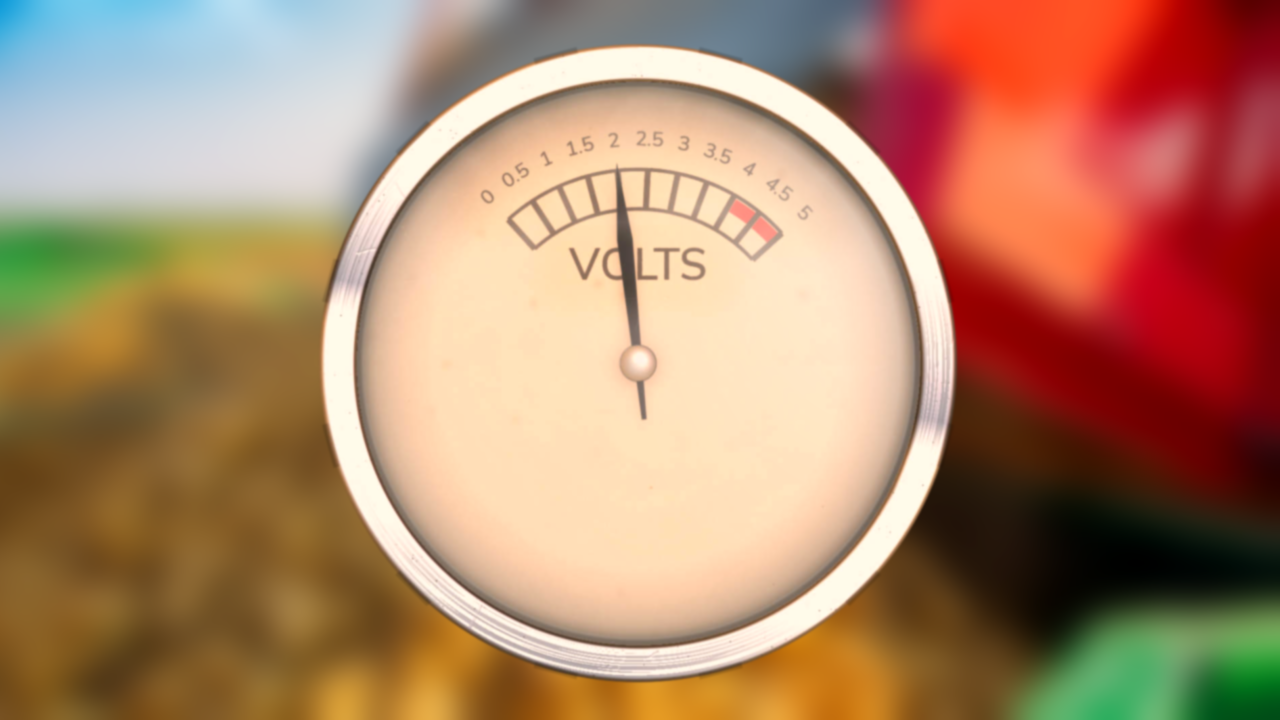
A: 2 V
